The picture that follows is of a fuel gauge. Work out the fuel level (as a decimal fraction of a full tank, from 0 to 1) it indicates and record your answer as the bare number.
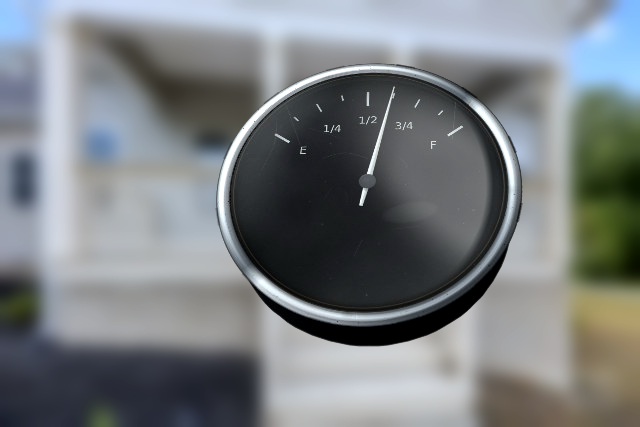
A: 0.625
